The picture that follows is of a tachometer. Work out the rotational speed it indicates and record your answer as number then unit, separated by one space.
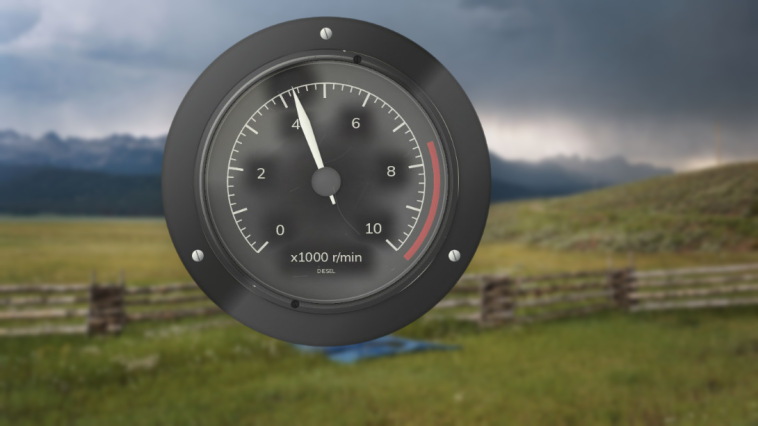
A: 4300 rpm
